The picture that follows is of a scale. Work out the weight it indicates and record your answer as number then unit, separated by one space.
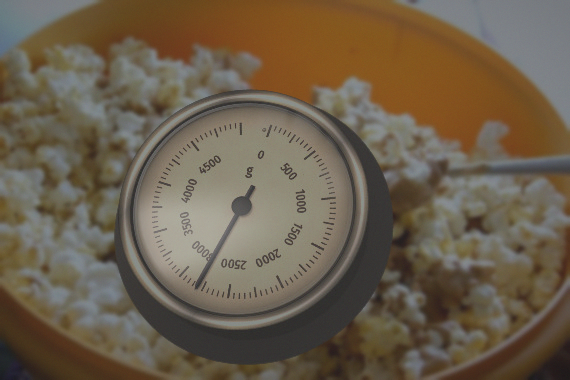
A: 2800 g
